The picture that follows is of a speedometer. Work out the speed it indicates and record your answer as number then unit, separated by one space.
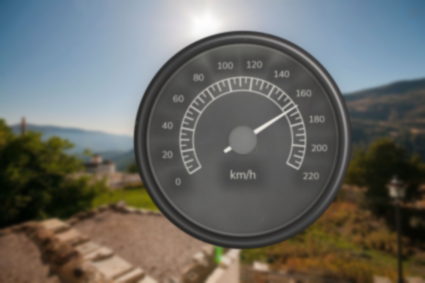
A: 165 km/h
